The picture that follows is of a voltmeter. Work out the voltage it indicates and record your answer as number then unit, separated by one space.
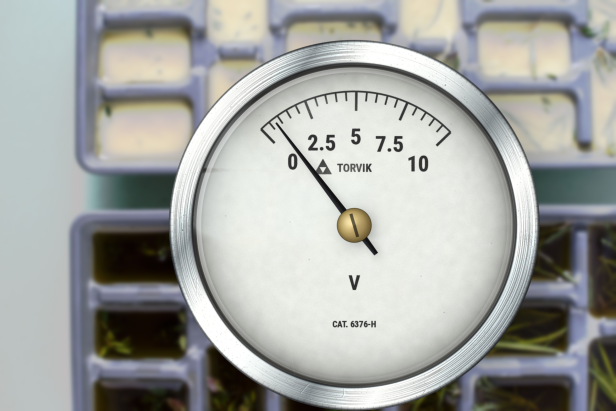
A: 0.75 V
